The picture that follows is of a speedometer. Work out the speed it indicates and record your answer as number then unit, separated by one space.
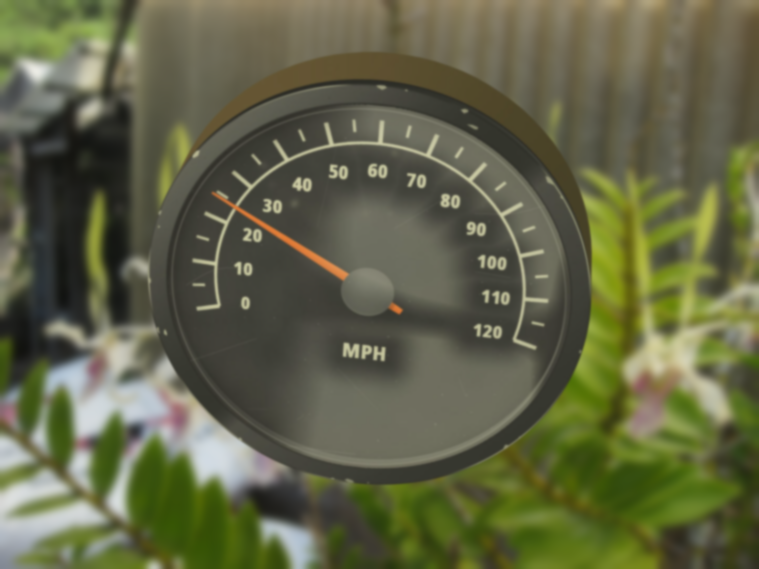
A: 25 mph
